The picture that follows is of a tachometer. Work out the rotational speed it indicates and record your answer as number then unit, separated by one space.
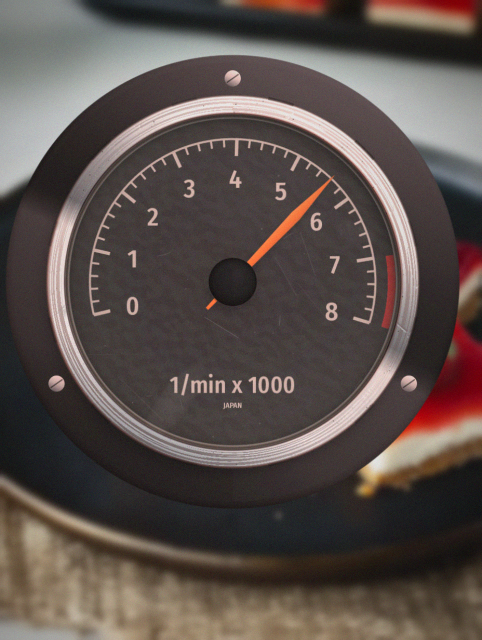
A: 5600 rpm
